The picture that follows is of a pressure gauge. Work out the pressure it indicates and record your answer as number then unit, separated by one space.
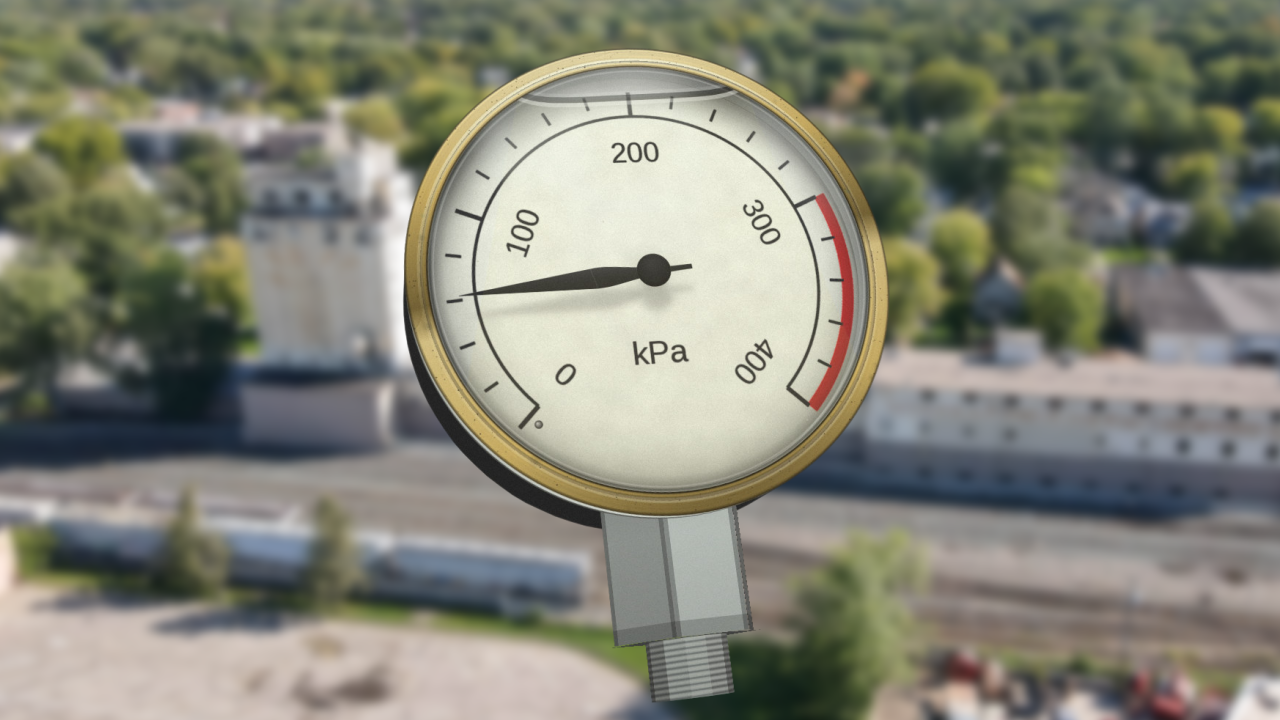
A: 60 kPa
